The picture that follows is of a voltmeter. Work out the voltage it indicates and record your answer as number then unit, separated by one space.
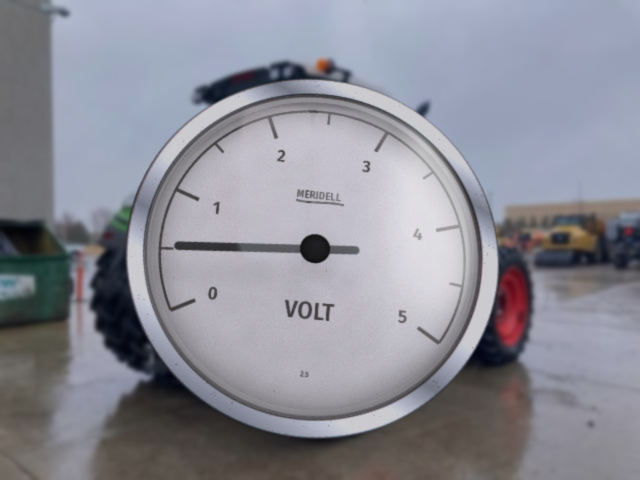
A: 0.5 V
